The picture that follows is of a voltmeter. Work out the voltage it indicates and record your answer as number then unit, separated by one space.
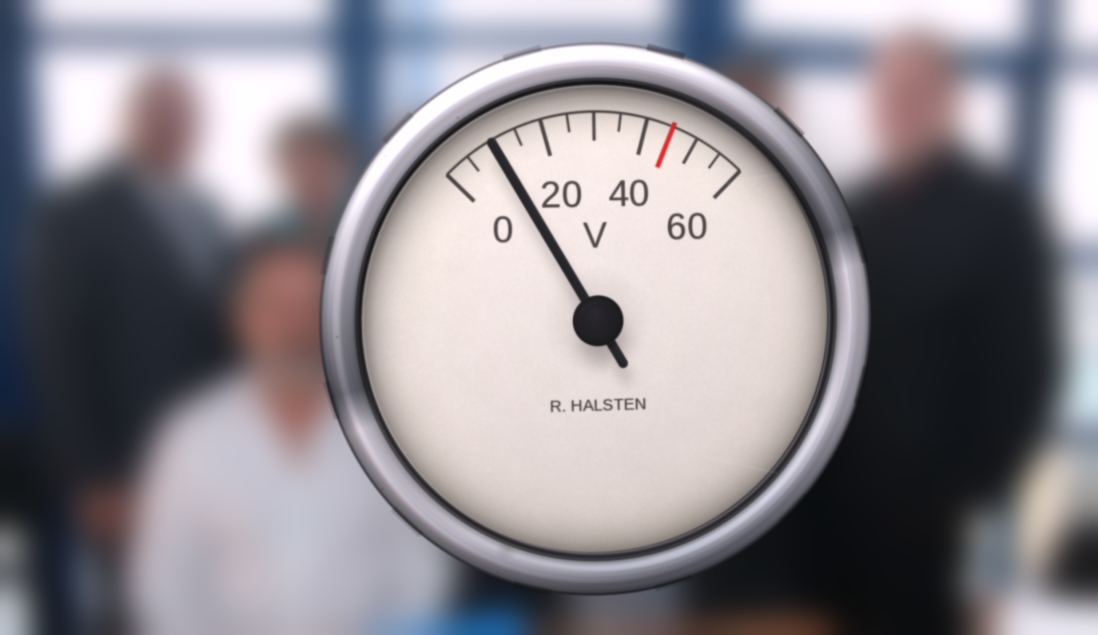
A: 10 V
